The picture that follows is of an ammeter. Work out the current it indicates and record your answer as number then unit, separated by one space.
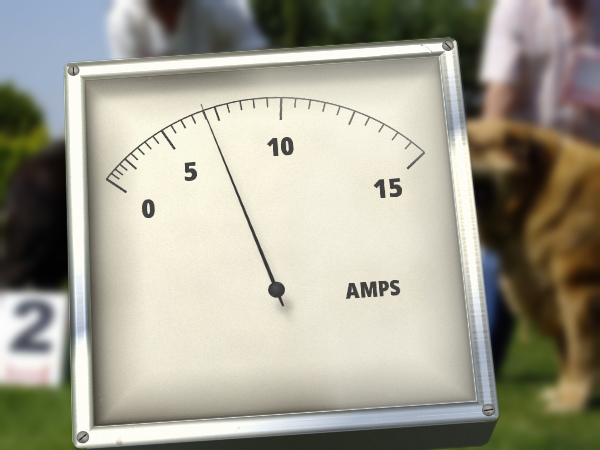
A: 7 A
